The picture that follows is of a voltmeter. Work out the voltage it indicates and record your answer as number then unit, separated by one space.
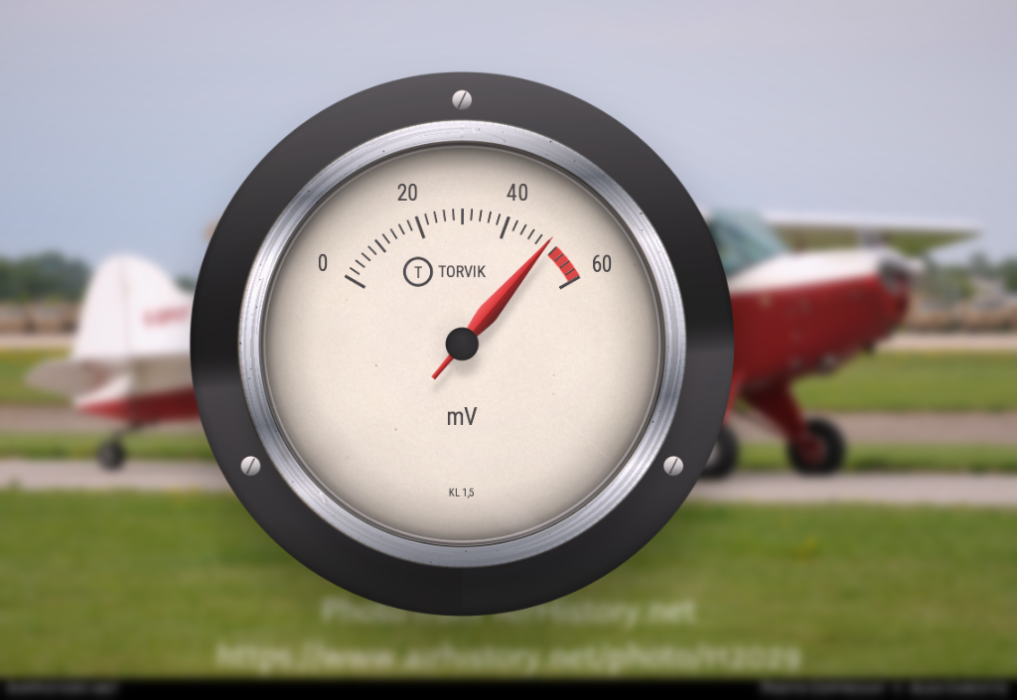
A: 50 mV
